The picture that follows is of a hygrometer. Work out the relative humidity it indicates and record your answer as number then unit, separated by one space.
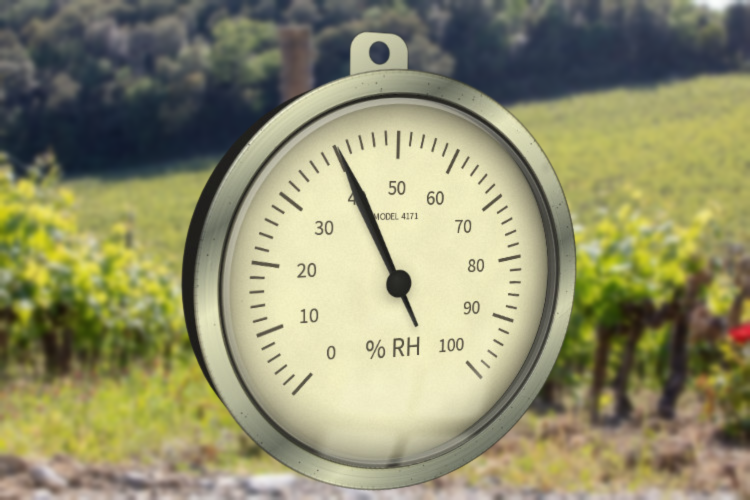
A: 40 %
